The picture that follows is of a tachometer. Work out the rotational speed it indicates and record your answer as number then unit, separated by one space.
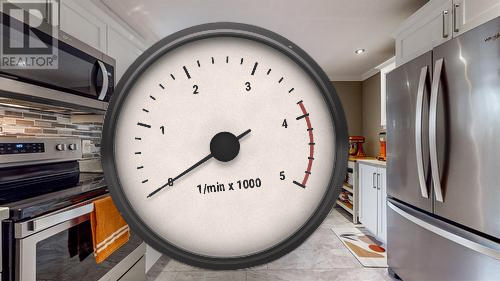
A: 0 rpm
